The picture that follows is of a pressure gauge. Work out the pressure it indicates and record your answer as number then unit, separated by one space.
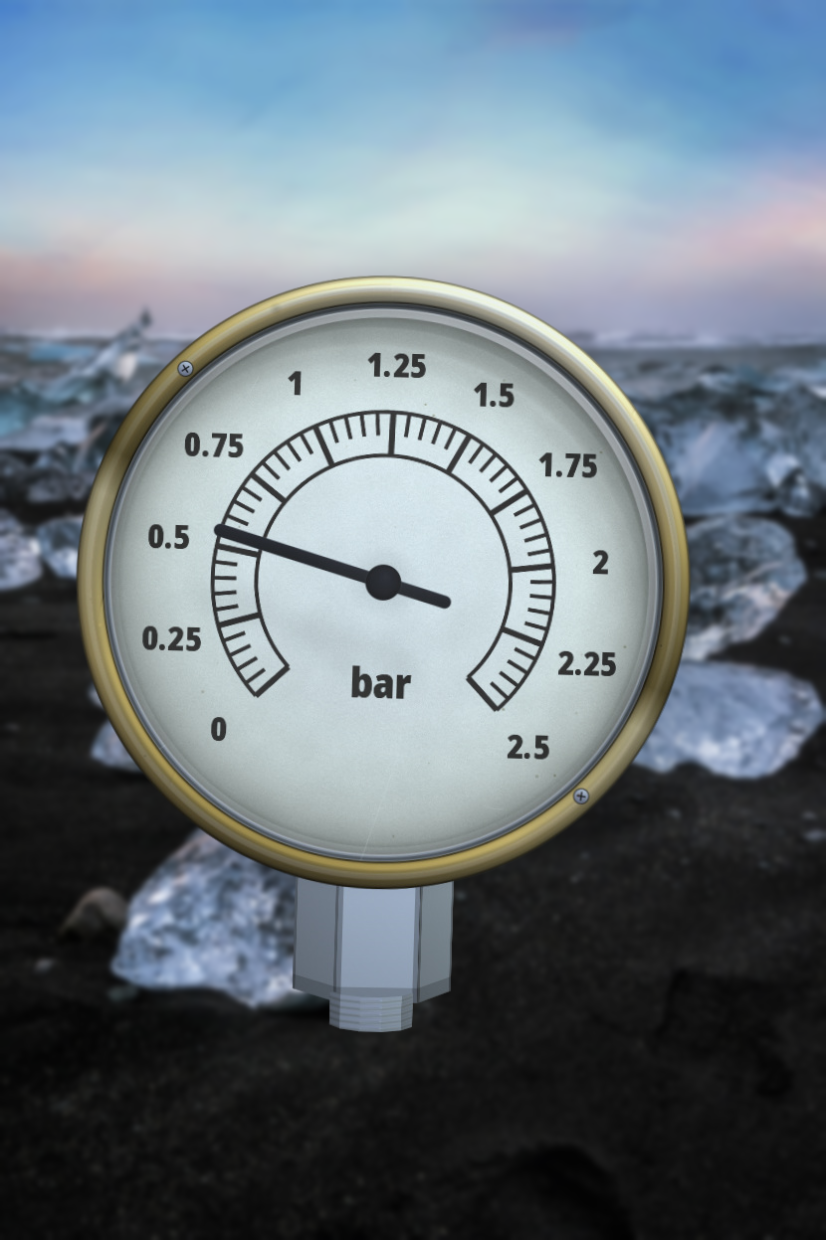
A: 0.55 bar
